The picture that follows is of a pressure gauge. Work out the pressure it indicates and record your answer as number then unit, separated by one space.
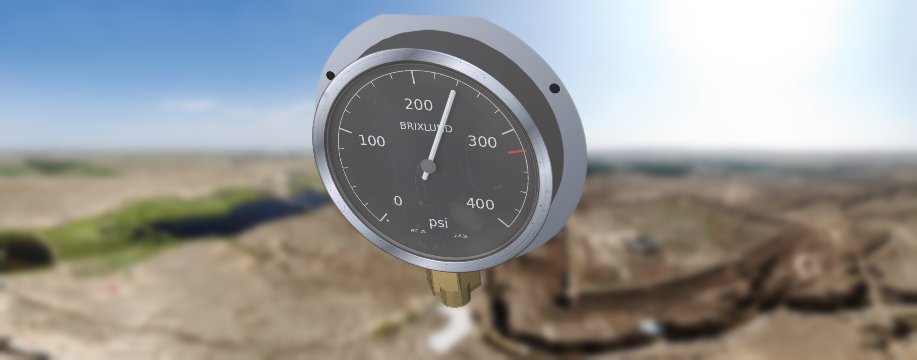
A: 240 psi
